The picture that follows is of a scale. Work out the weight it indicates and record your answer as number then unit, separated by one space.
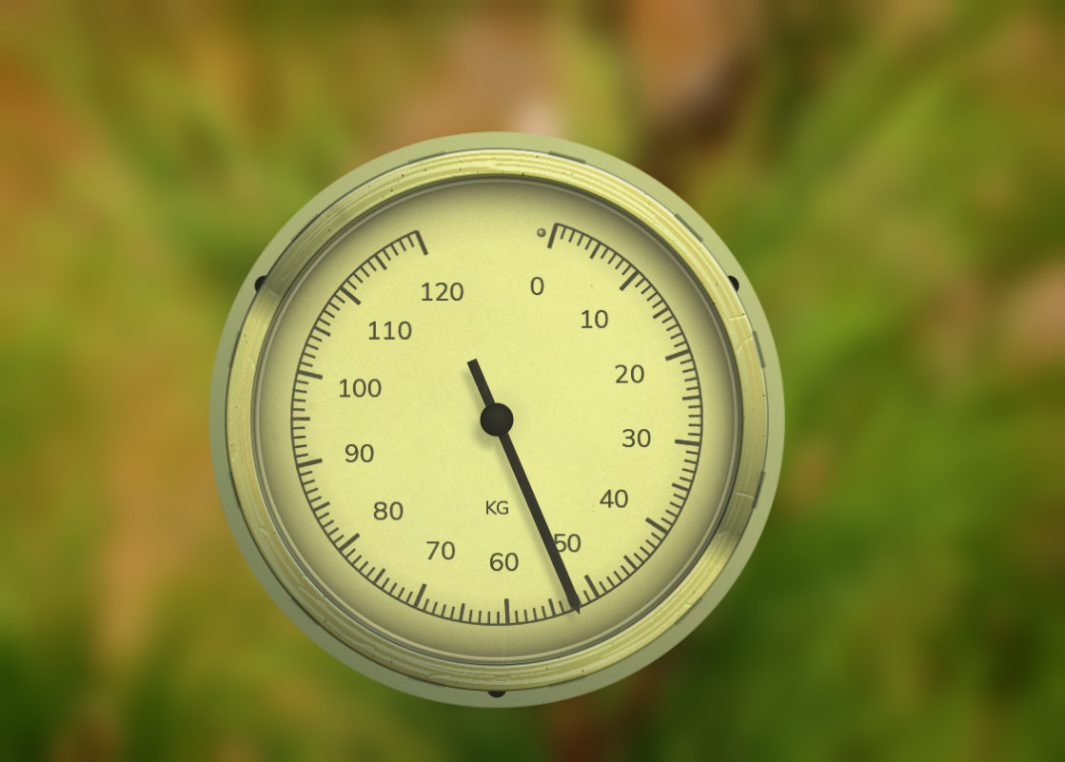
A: 52.5 kg
